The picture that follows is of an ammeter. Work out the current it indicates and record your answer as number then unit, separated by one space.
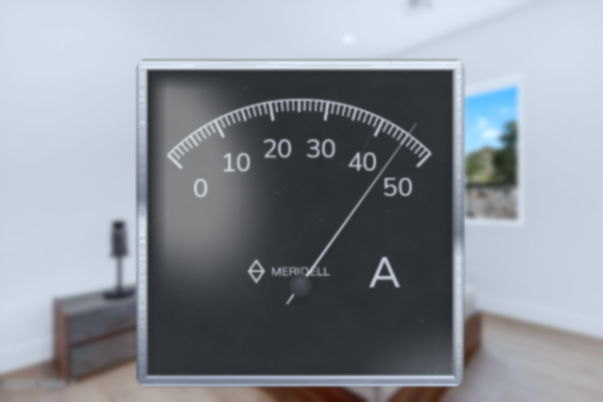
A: 45 A
